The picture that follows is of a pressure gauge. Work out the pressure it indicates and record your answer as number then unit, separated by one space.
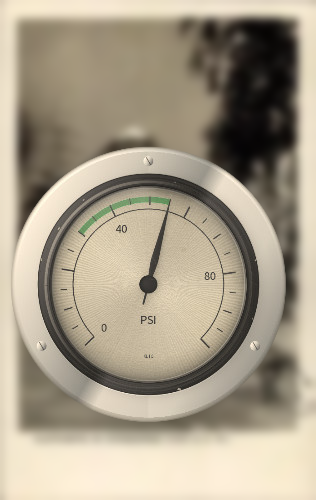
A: 55 psi
